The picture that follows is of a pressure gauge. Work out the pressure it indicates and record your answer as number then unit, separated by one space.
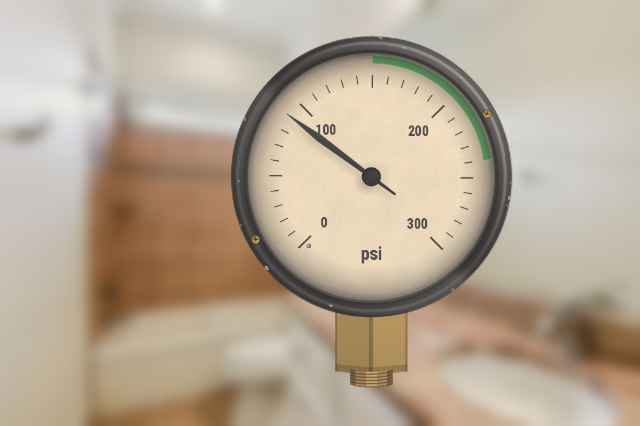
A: 90 psi
